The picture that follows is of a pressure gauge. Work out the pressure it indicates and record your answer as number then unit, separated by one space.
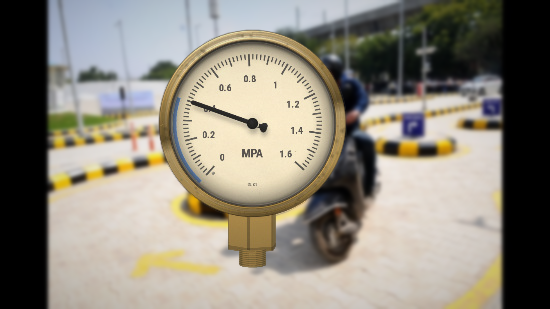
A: 0.4 MPa
